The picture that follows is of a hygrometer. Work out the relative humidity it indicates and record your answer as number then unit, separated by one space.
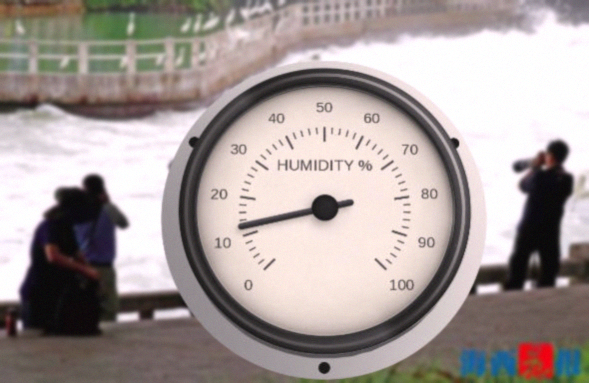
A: 12 %
